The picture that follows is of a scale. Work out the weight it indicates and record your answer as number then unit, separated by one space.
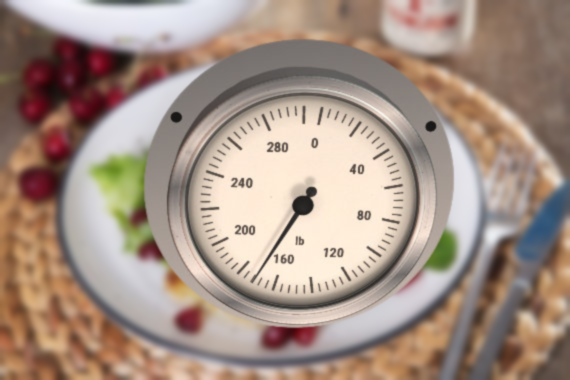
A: 172 lb
